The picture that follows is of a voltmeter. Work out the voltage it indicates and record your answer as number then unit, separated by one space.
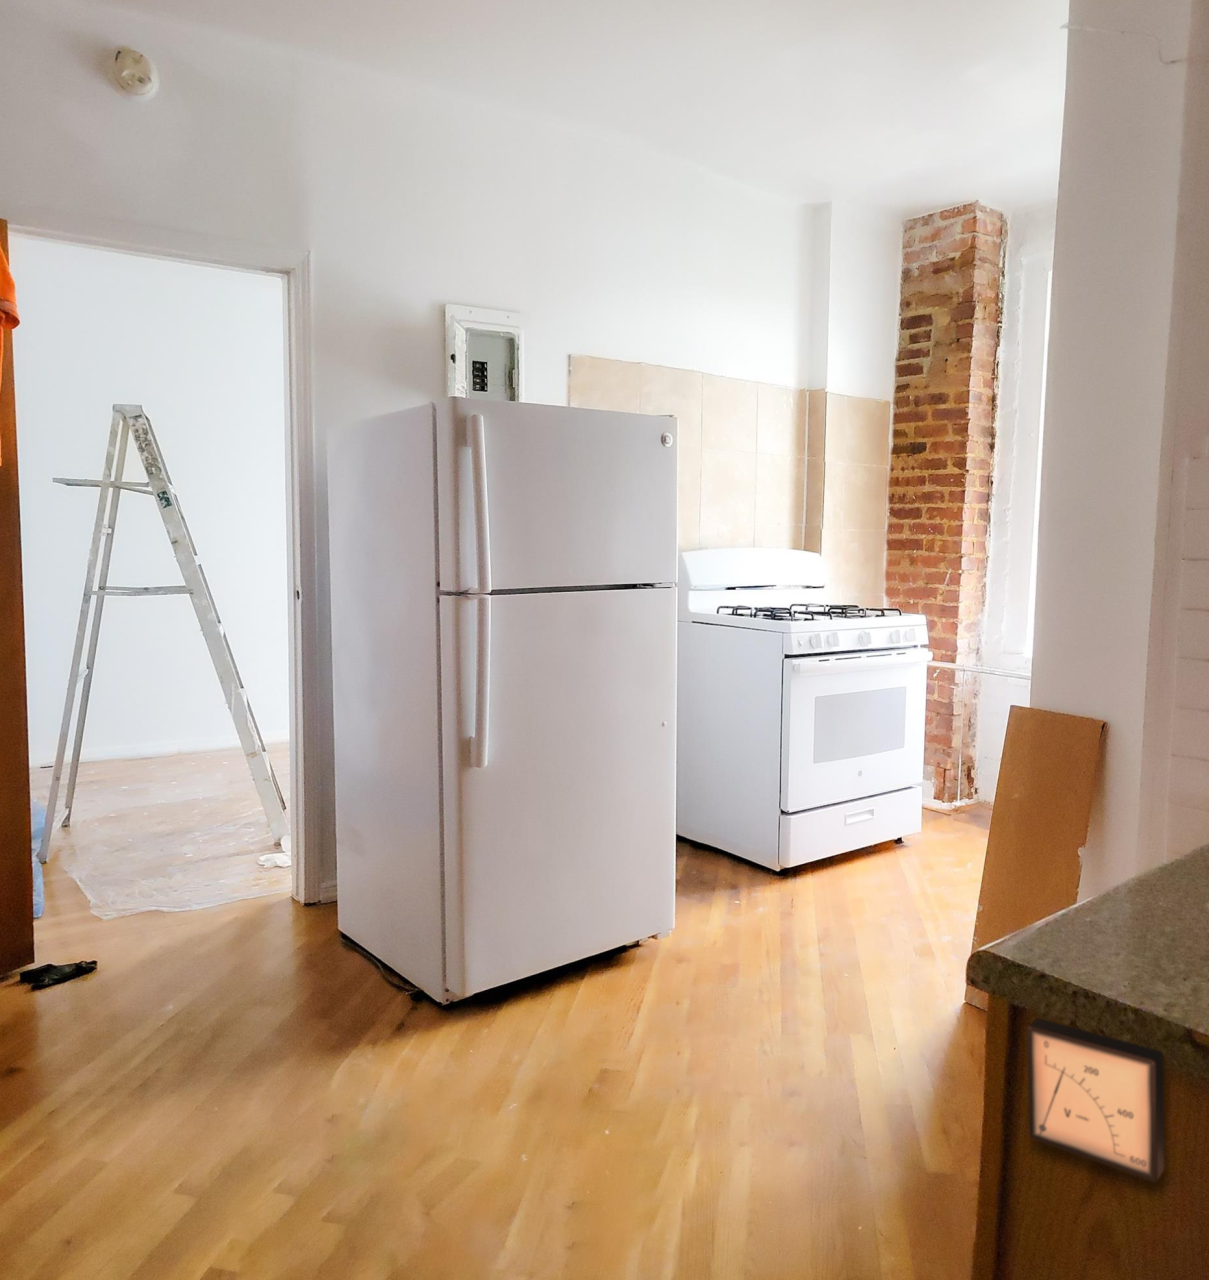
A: 100 V
